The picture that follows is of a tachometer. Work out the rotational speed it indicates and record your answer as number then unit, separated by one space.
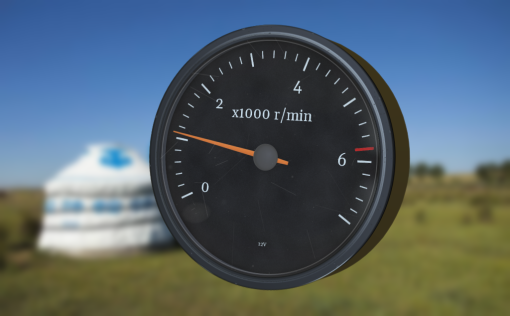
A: 1100 rpm
